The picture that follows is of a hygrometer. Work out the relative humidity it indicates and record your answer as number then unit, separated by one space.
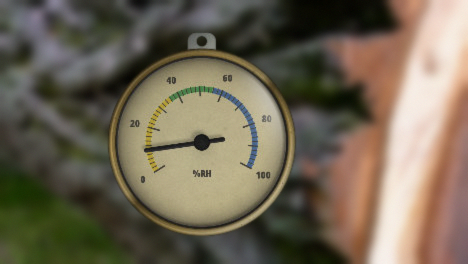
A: 10 %
